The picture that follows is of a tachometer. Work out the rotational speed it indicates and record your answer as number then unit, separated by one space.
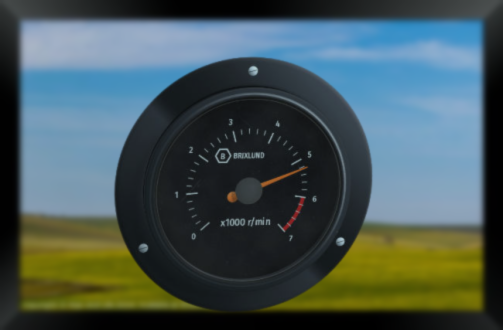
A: 5200 rpm
